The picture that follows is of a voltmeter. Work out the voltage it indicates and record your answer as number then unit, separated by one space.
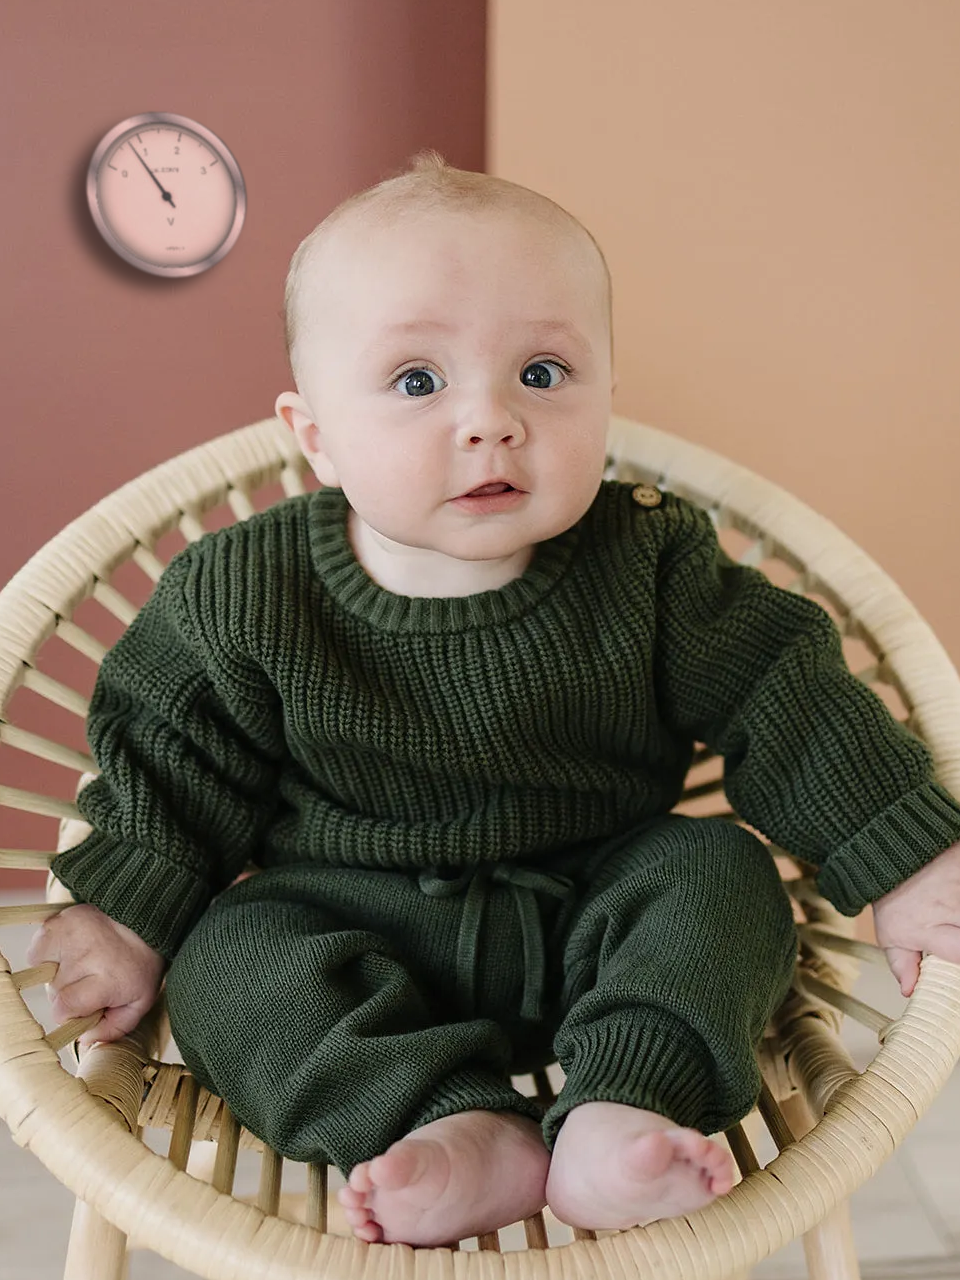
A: 0.75 V
